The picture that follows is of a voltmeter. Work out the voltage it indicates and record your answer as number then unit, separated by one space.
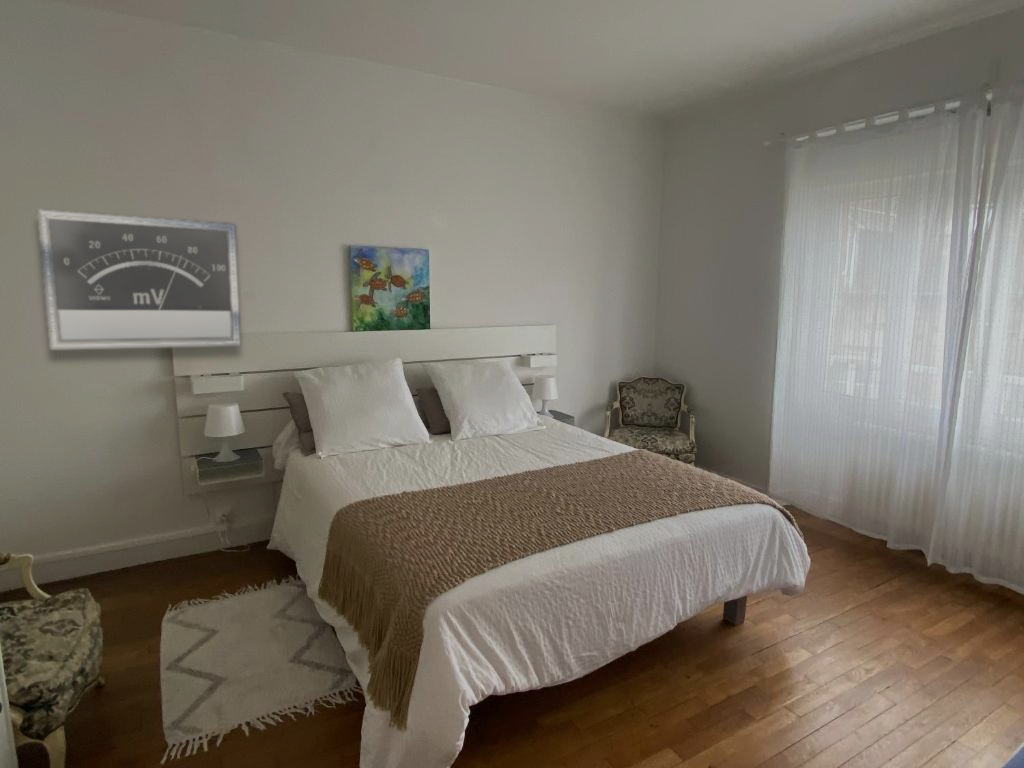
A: 75 mV
